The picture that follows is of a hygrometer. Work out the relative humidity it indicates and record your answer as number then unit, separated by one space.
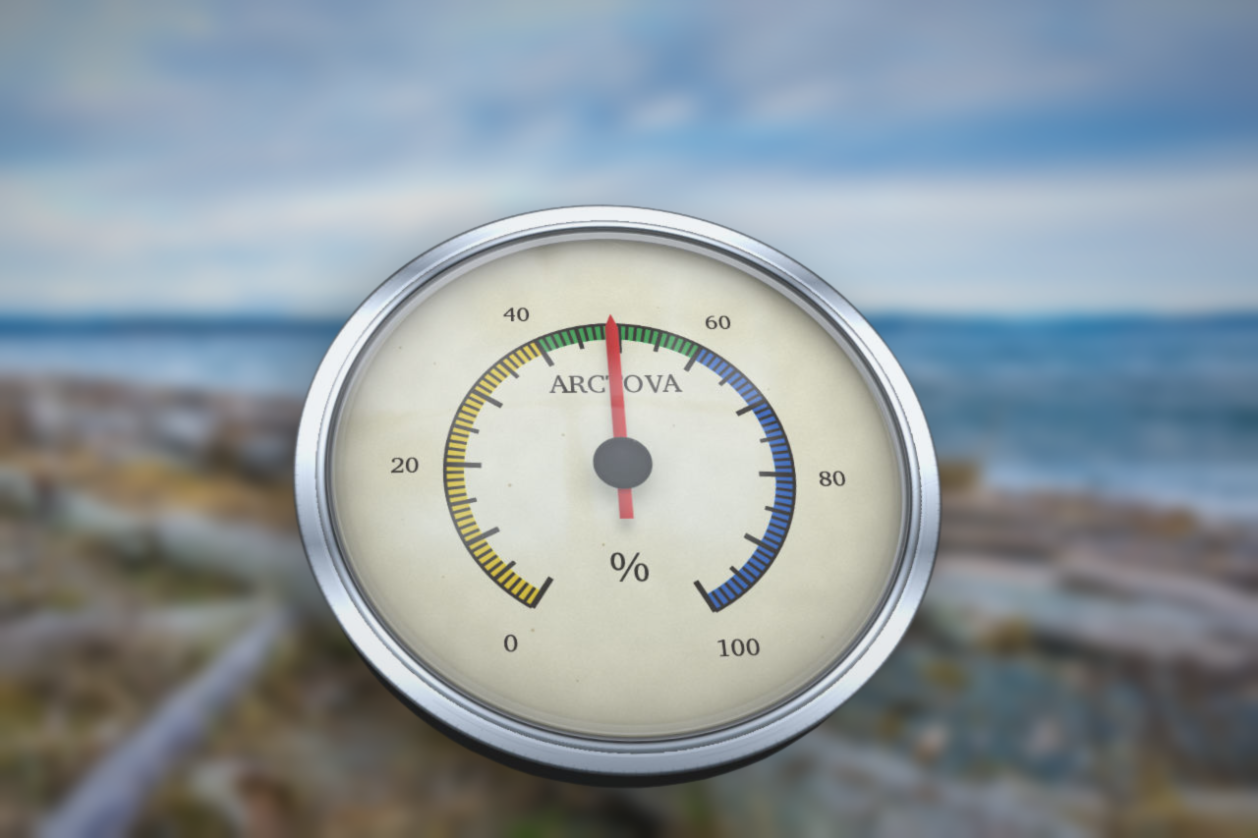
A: 49 %
